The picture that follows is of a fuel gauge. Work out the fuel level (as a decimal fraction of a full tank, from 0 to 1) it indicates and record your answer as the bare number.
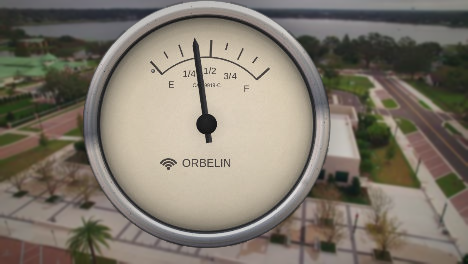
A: 0.375
